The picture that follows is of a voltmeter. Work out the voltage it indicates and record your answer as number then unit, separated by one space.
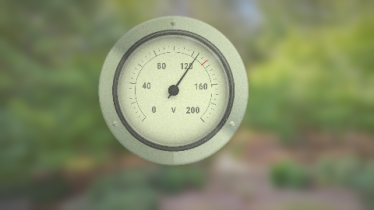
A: 125 V
